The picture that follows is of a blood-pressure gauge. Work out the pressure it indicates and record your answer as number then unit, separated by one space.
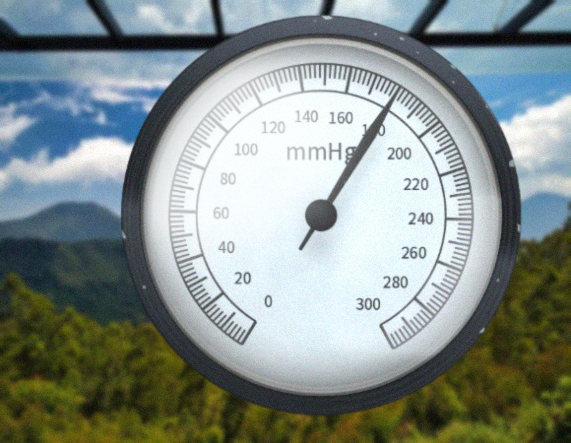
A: 180 mmHg
